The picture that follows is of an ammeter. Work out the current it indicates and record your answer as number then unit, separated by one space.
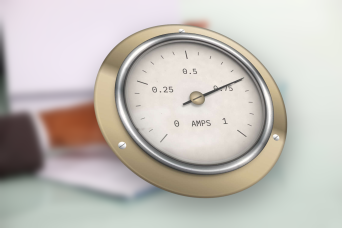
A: 0.75 A
